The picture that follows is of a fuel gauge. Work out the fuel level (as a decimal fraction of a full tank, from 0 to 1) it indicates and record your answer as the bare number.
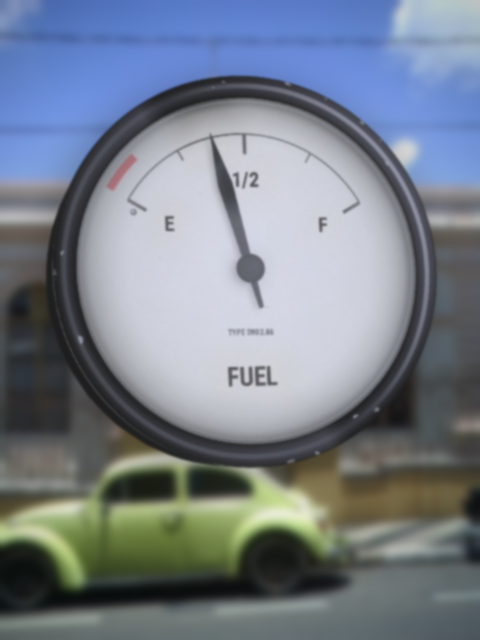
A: 0.375
